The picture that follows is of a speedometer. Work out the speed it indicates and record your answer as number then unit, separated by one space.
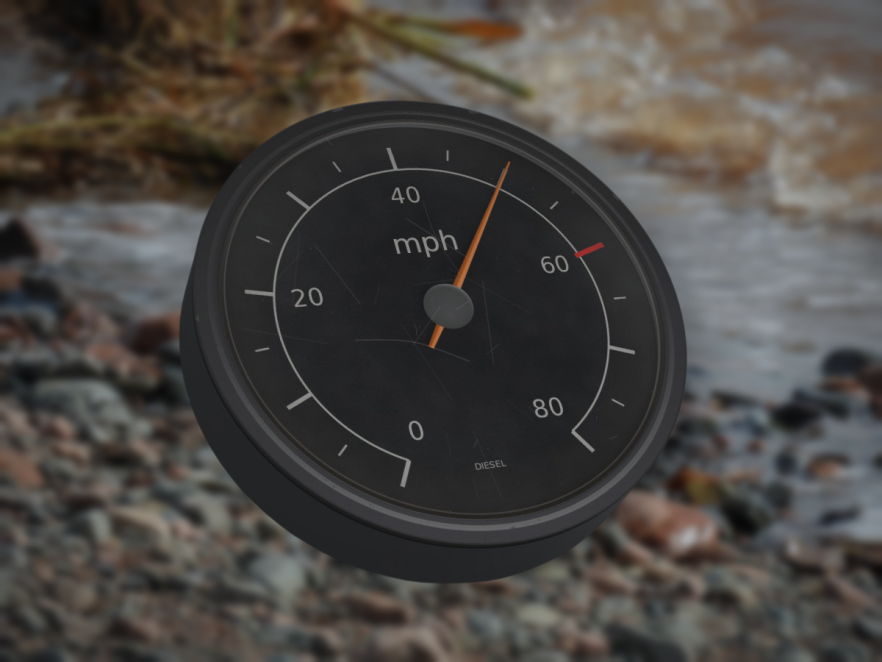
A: 50 mph
